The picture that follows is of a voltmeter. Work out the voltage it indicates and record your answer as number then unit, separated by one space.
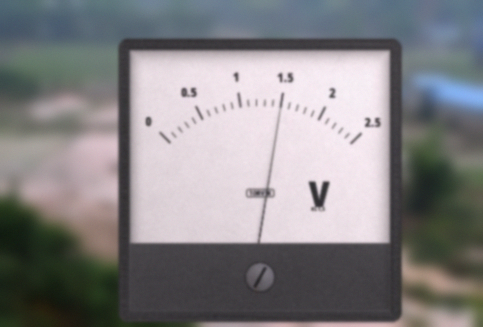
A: 1.5 V
